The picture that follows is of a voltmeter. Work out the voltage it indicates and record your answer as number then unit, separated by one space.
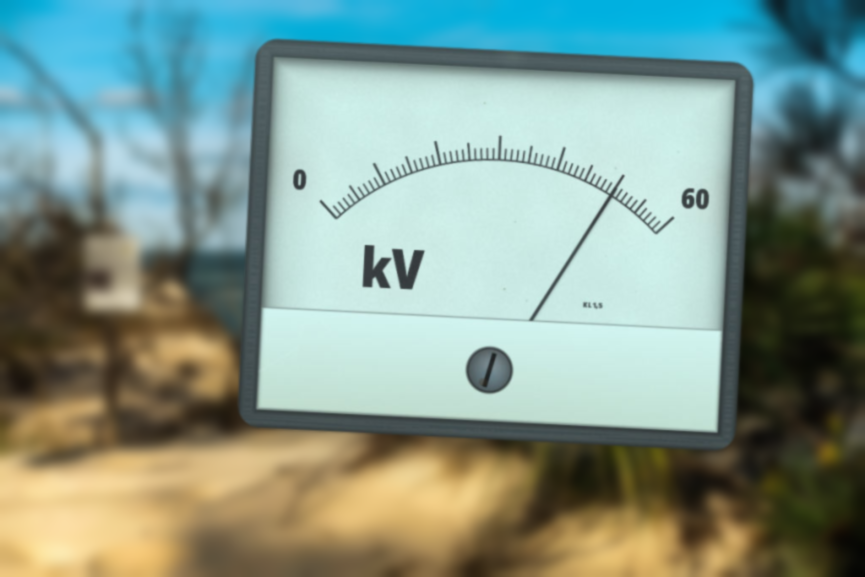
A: 50 kV
